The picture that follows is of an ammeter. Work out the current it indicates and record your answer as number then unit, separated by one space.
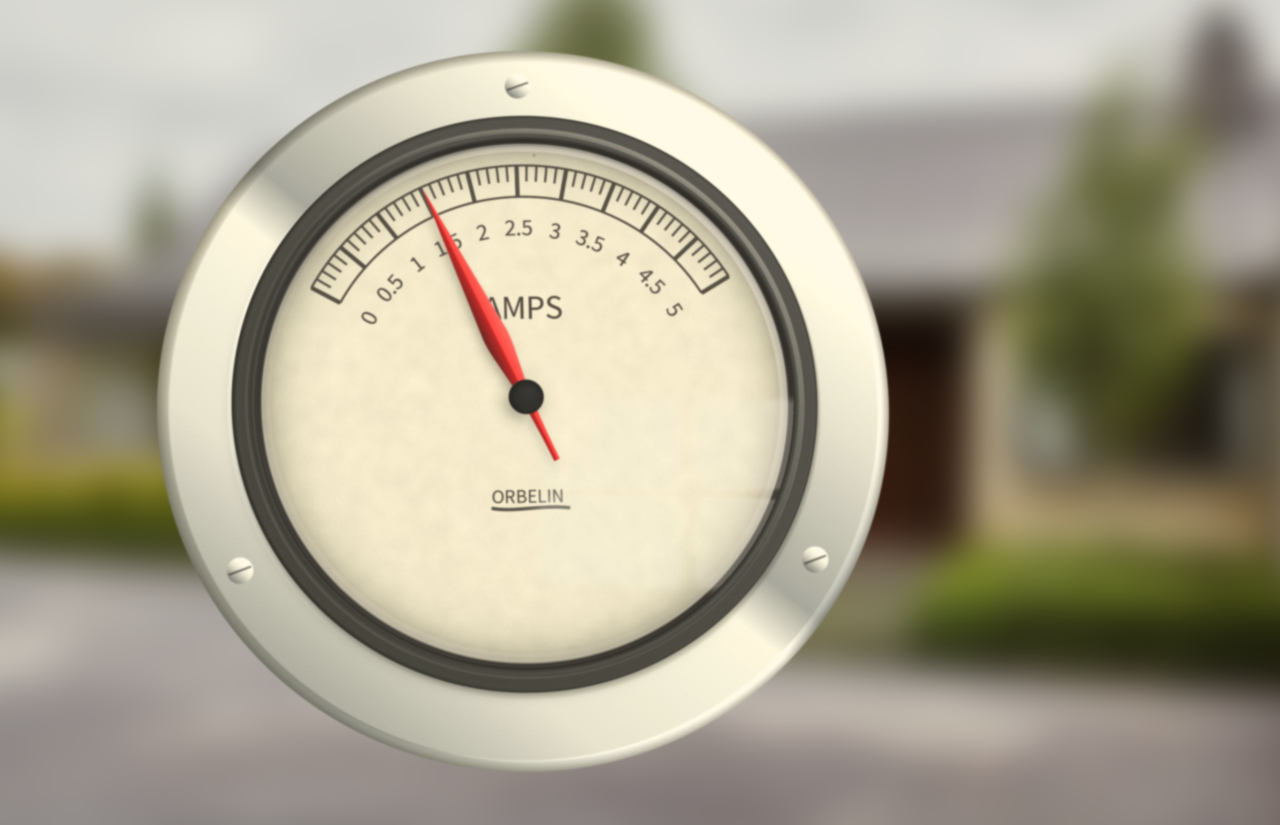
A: 1.5 A
